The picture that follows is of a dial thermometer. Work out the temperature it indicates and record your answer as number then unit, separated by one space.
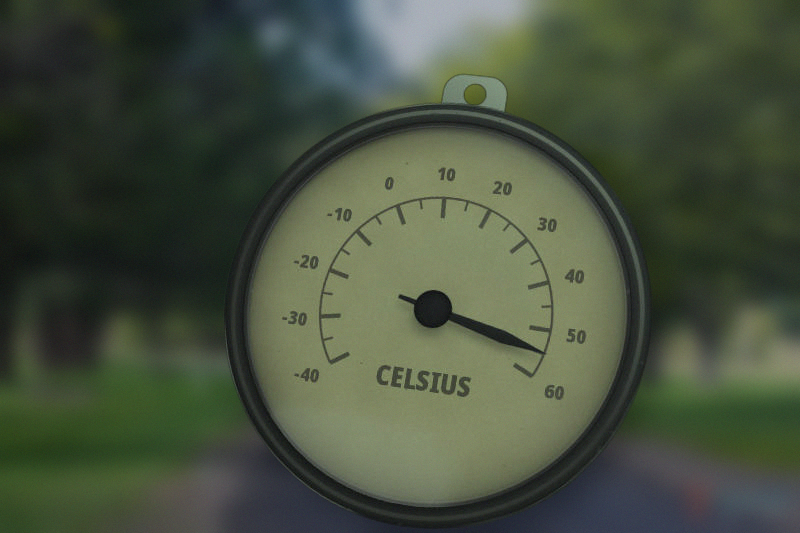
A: 55 °C
